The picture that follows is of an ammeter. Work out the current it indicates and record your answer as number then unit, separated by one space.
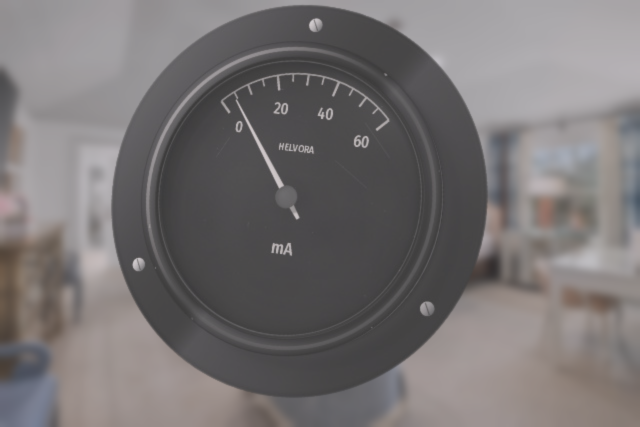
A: 5 mA
